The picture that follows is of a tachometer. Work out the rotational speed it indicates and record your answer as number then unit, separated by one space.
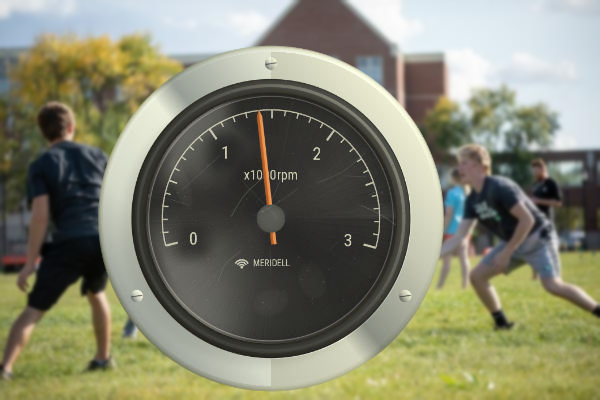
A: 1400 rpm
